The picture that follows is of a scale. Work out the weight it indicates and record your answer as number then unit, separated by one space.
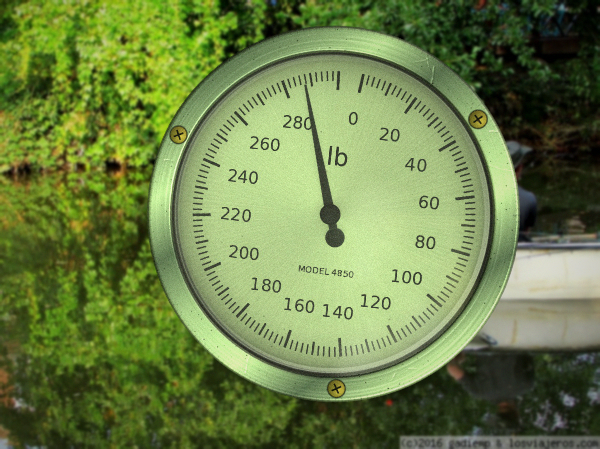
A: 288 lb
